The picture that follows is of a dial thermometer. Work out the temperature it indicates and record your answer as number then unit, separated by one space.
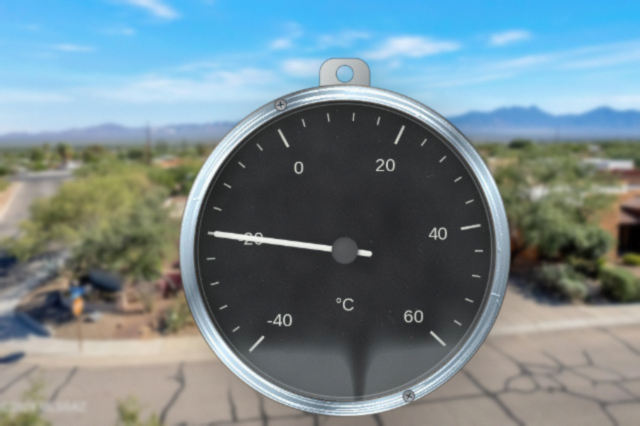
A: -20 °C
